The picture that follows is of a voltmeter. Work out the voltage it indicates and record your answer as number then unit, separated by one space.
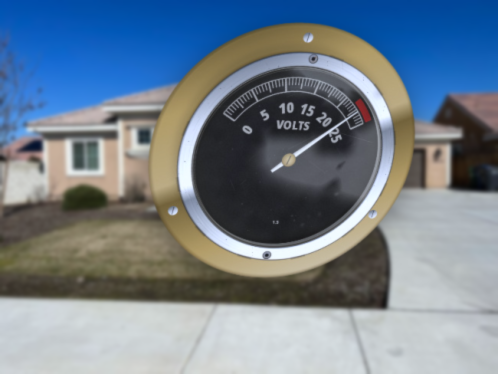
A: 22.5 V
